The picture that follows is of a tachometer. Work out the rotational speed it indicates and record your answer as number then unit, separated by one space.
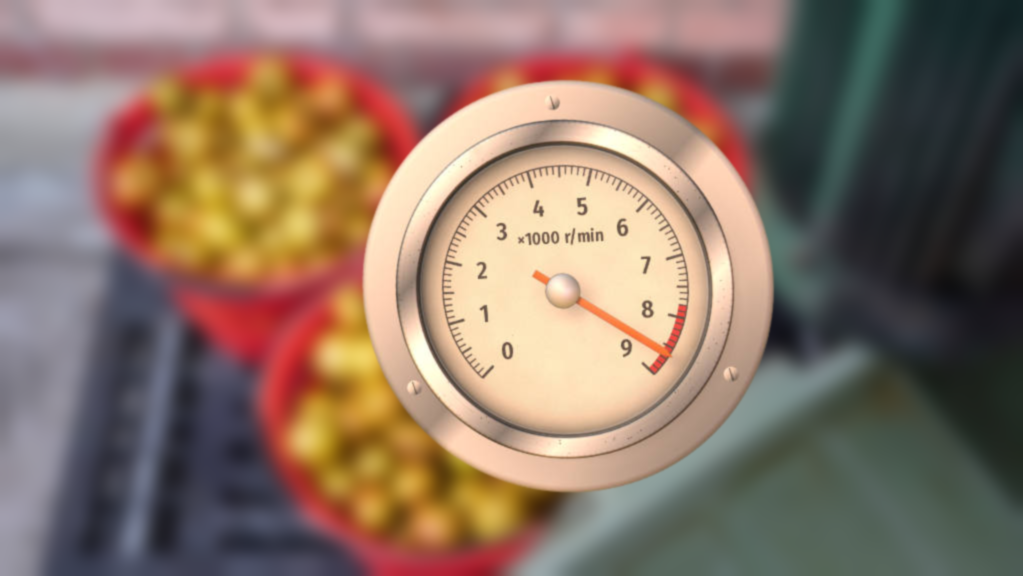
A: 8600 rpm
